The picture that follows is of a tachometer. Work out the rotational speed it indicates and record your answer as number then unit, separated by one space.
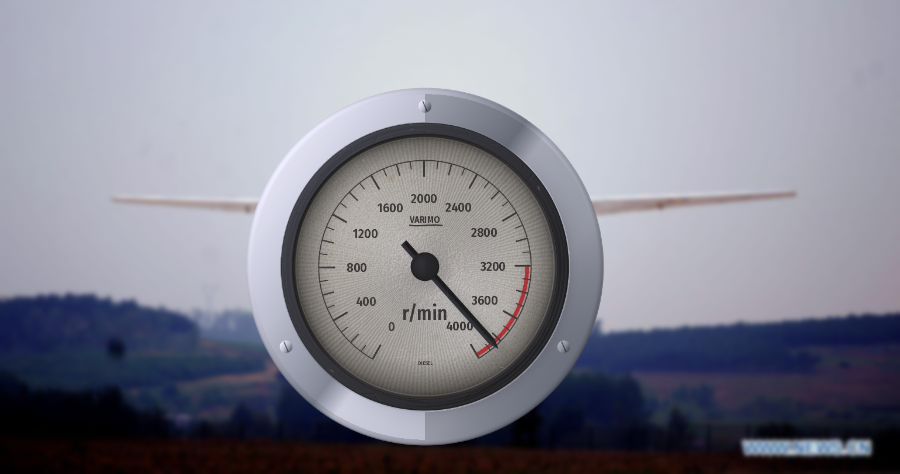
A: 3850 rpm
